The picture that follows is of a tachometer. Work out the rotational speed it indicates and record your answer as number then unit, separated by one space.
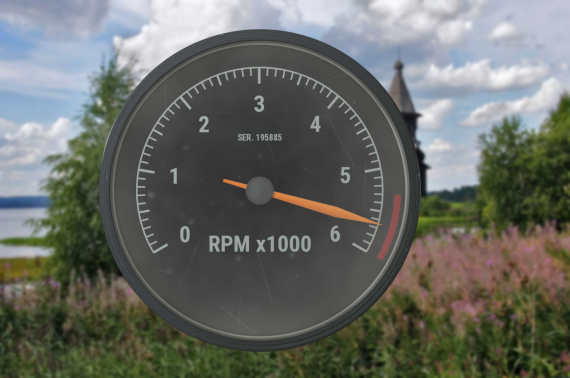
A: 5650 rpm
